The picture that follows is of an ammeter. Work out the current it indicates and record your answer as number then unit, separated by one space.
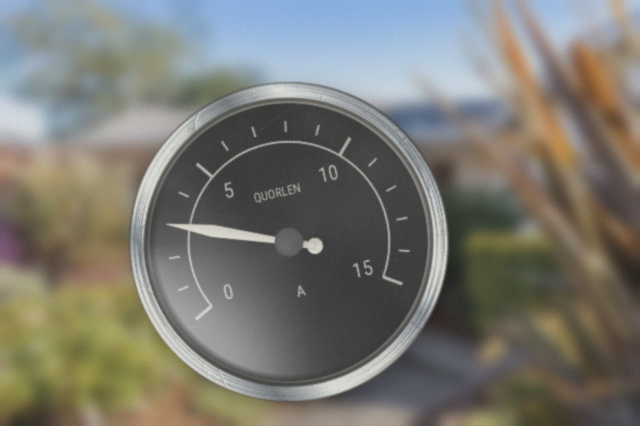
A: 3 A
